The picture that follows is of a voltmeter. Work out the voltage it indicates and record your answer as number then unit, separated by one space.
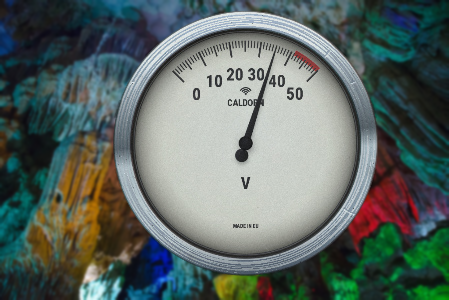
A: 35 V
